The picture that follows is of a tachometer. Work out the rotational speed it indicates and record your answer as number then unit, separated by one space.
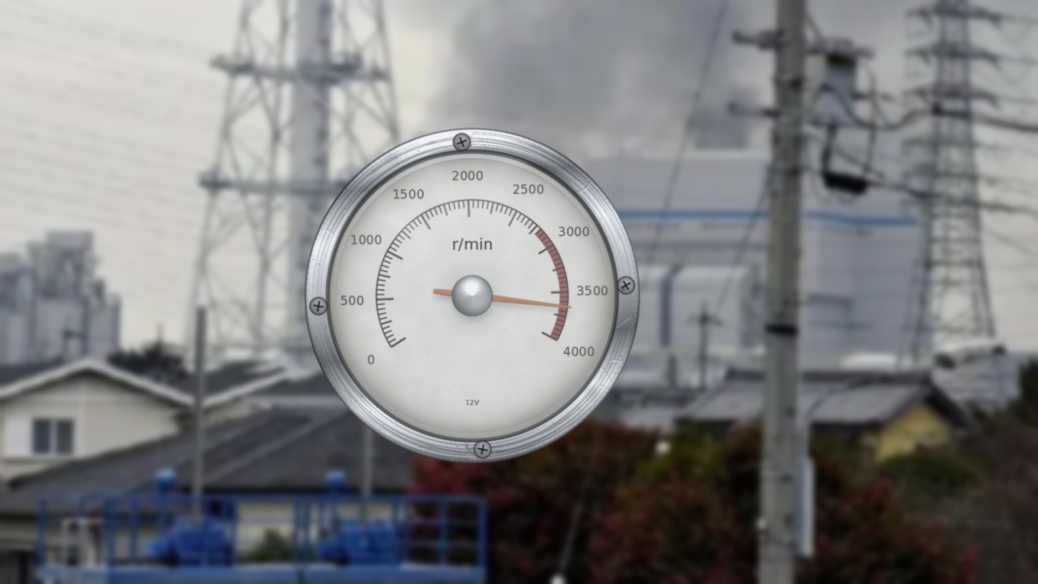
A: 3650 rpm
